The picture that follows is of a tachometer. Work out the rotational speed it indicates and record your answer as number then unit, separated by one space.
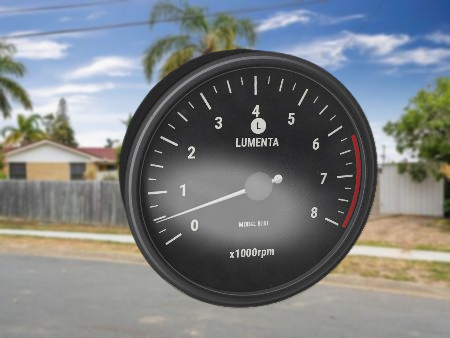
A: 500 rpm
